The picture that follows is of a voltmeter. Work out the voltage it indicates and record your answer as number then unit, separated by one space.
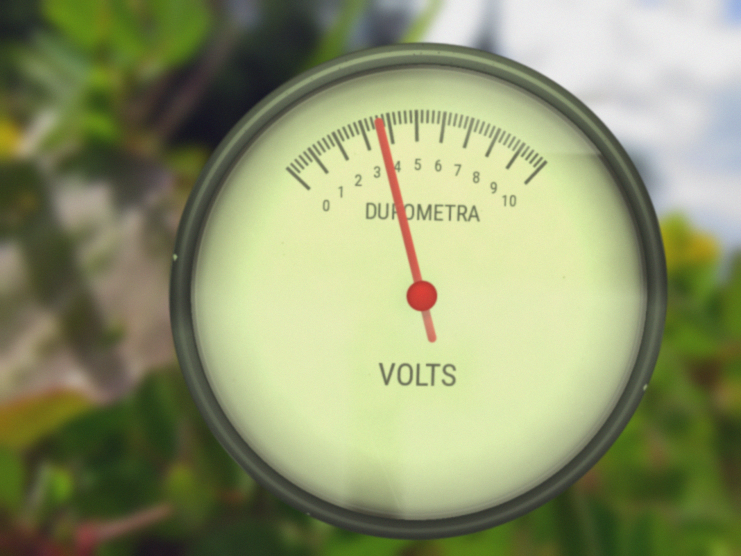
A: 3.6 V
